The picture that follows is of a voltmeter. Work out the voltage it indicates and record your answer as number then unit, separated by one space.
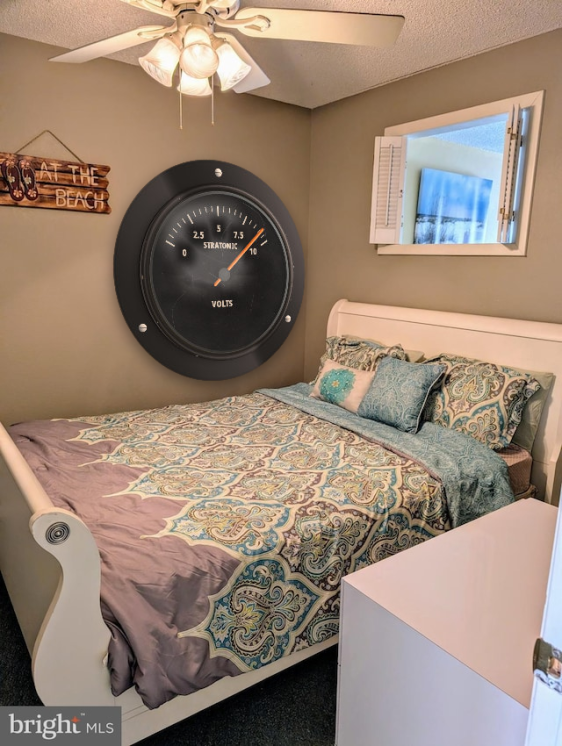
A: 9 V
